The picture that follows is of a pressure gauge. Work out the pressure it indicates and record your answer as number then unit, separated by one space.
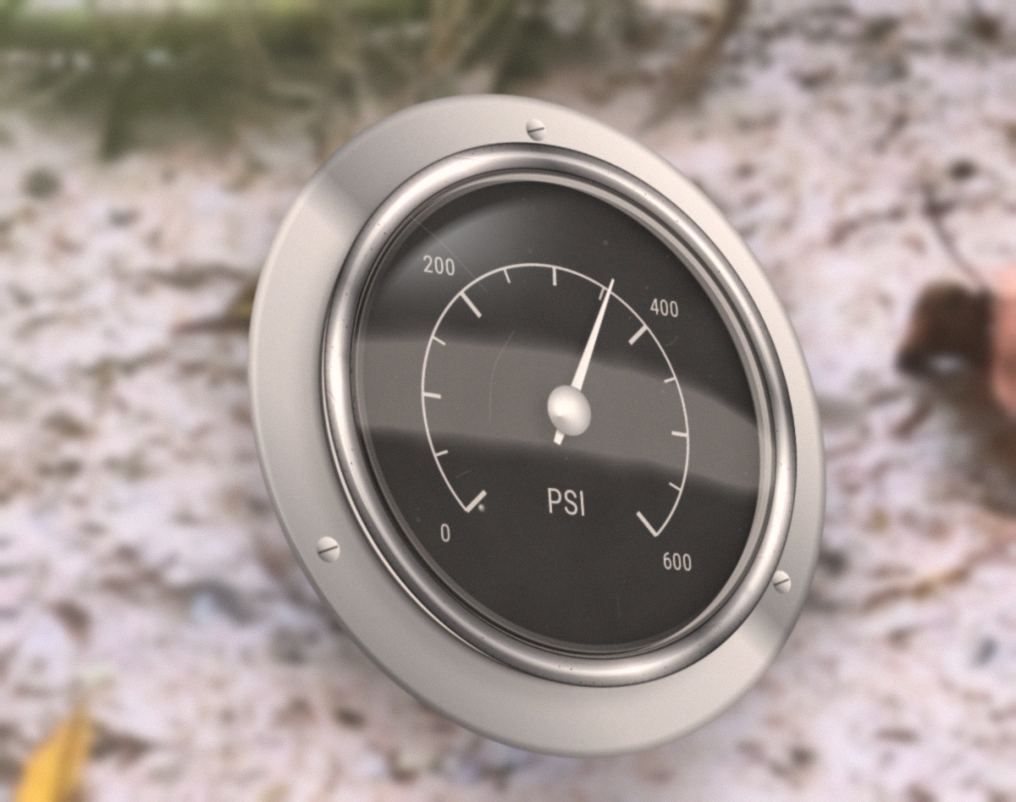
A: 350 psi
